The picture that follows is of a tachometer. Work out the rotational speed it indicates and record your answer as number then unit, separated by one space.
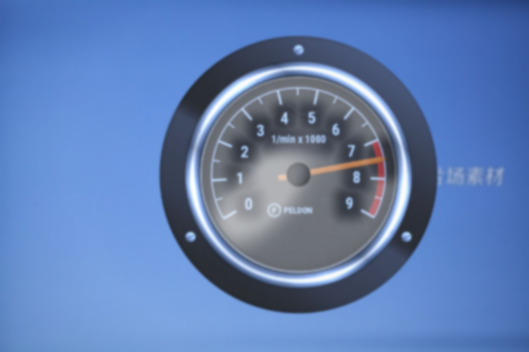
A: 7500 rpm
